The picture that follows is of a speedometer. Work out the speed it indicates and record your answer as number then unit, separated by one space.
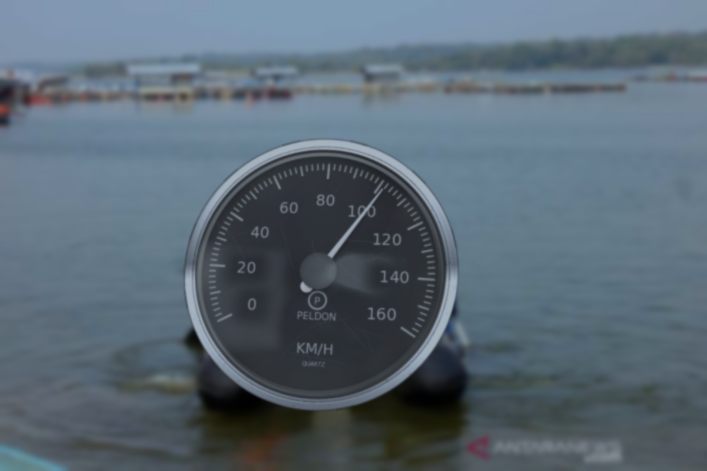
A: 102 km/h
